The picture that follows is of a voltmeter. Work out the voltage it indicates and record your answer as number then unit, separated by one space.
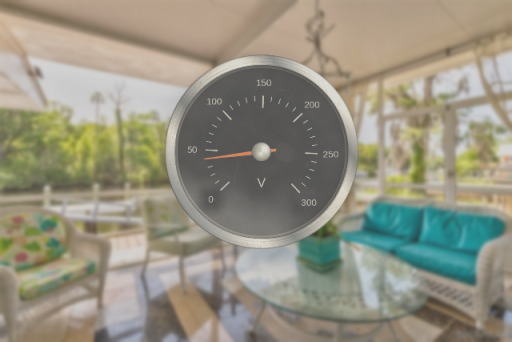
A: 40 V
